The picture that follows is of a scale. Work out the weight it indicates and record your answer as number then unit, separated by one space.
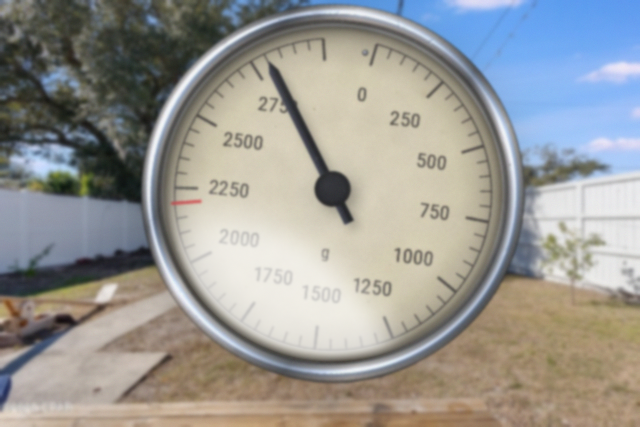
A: 2800 g
